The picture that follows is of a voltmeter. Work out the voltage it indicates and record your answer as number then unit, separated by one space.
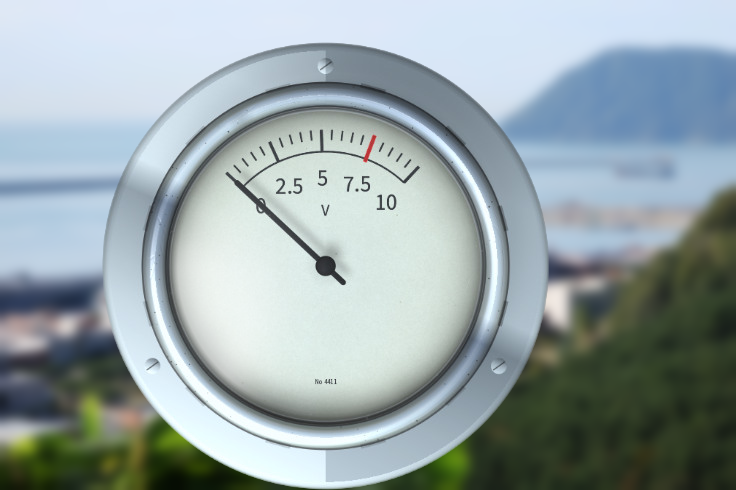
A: 0 V
